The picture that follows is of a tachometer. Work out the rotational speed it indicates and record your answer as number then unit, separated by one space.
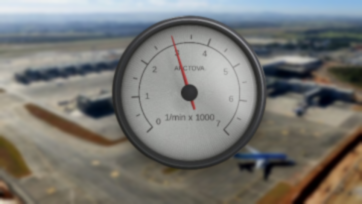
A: 3000 rpm
